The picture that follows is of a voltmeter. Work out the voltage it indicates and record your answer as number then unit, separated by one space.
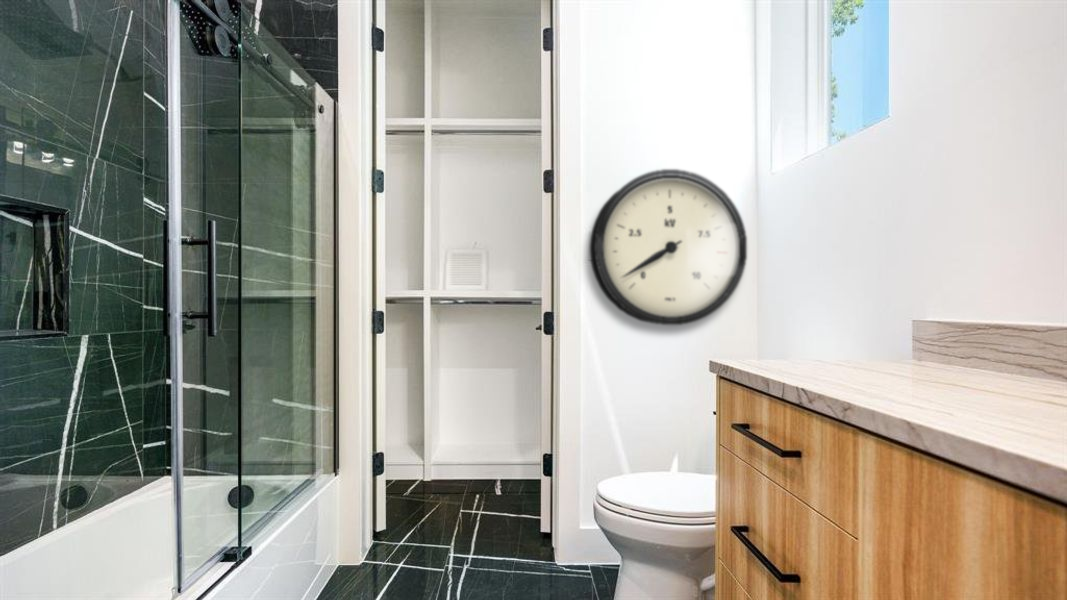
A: 0.5 kV
